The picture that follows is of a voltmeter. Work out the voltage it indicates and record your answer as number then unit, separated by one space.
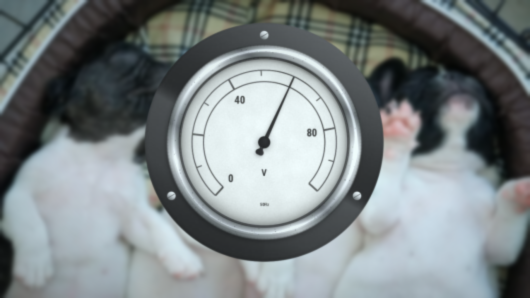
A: 60 V
